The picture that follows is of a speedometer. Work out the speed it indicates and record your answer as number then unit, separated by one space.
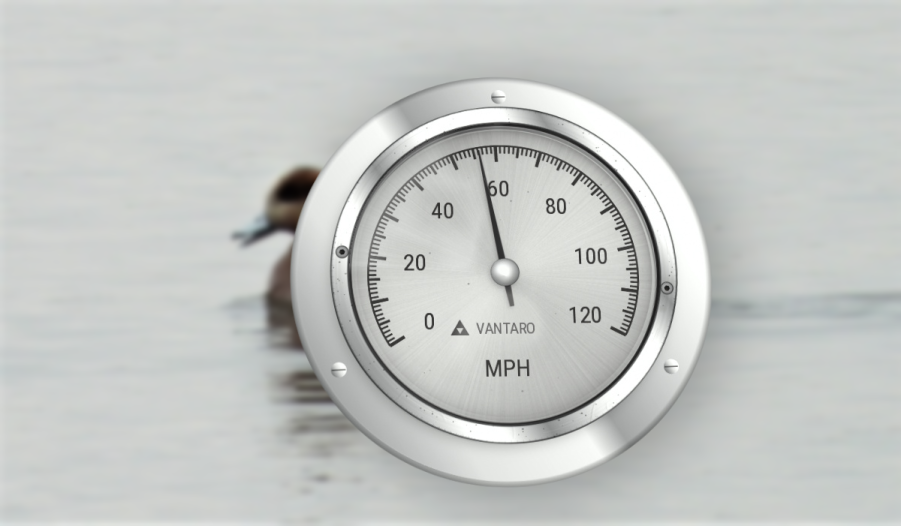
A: 56 mph
